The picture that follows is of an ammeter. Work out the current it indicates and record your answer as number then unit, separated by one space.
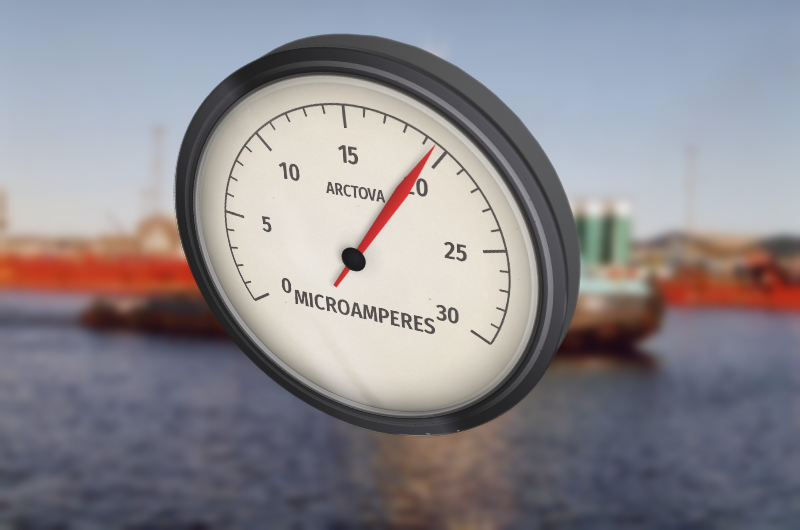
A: 19.5 µA
